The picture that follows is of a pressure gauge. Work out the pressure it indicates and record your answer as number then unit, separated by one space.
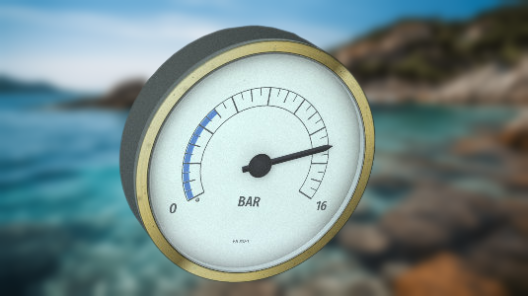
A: 13 bar
